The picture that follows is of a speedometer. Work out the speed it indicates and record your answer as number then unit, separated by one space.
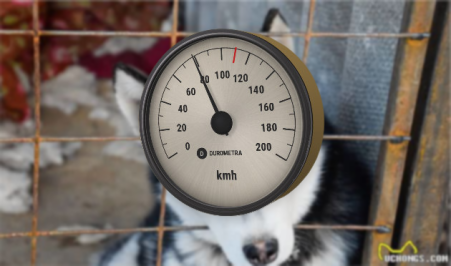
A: 80 km/h
